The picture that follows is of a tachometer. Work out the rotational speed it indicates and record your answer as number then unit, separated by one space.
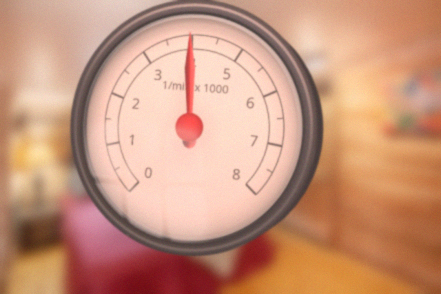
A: 4000 rpm
